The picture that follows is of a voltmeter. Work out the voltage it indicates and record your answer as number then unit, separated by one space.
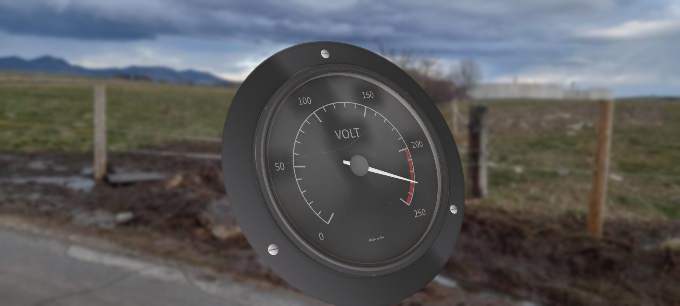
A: 230 V
